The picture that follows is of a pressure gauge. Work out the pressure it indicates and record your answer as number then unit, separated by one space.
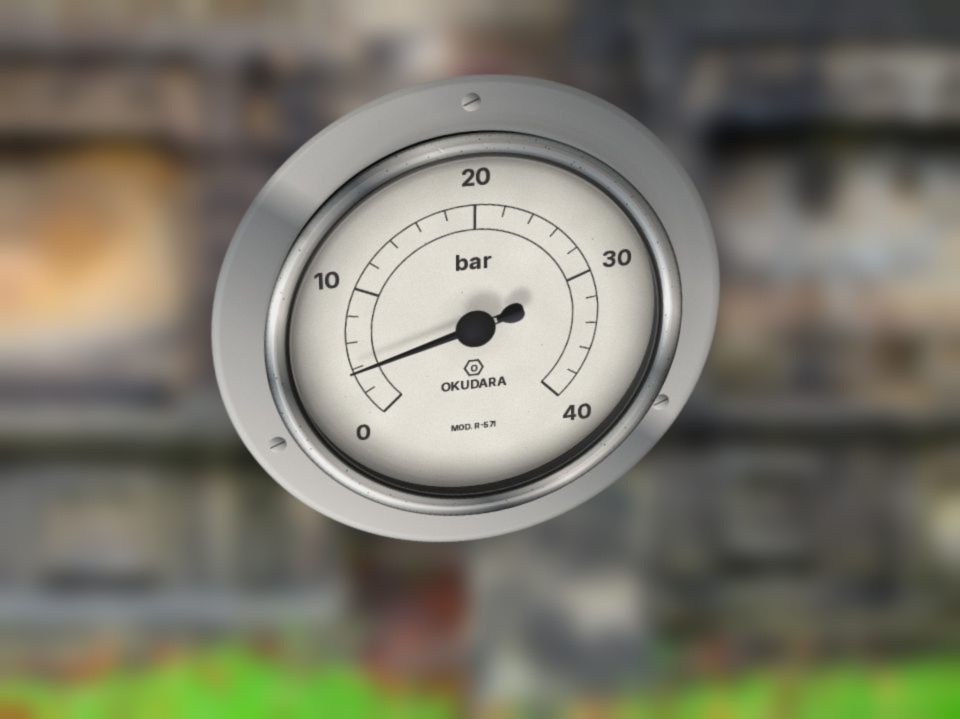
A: 4 bar
